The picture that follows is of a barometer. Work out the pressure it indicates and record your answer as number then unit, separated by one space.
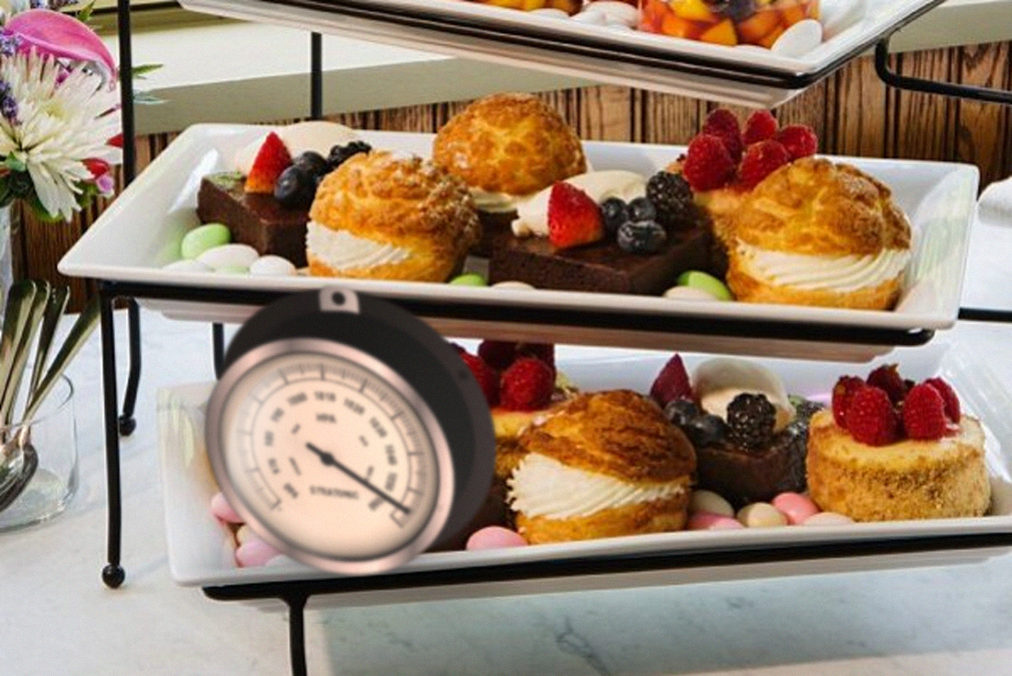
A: 1055 hPa
